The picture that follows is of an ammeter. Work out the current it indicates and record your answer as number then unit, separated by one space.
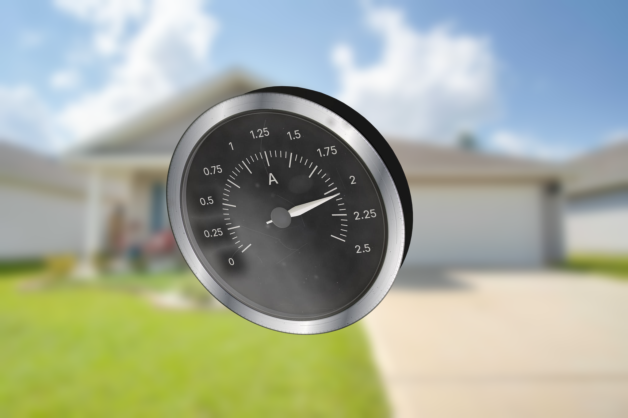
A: 2.05 A
